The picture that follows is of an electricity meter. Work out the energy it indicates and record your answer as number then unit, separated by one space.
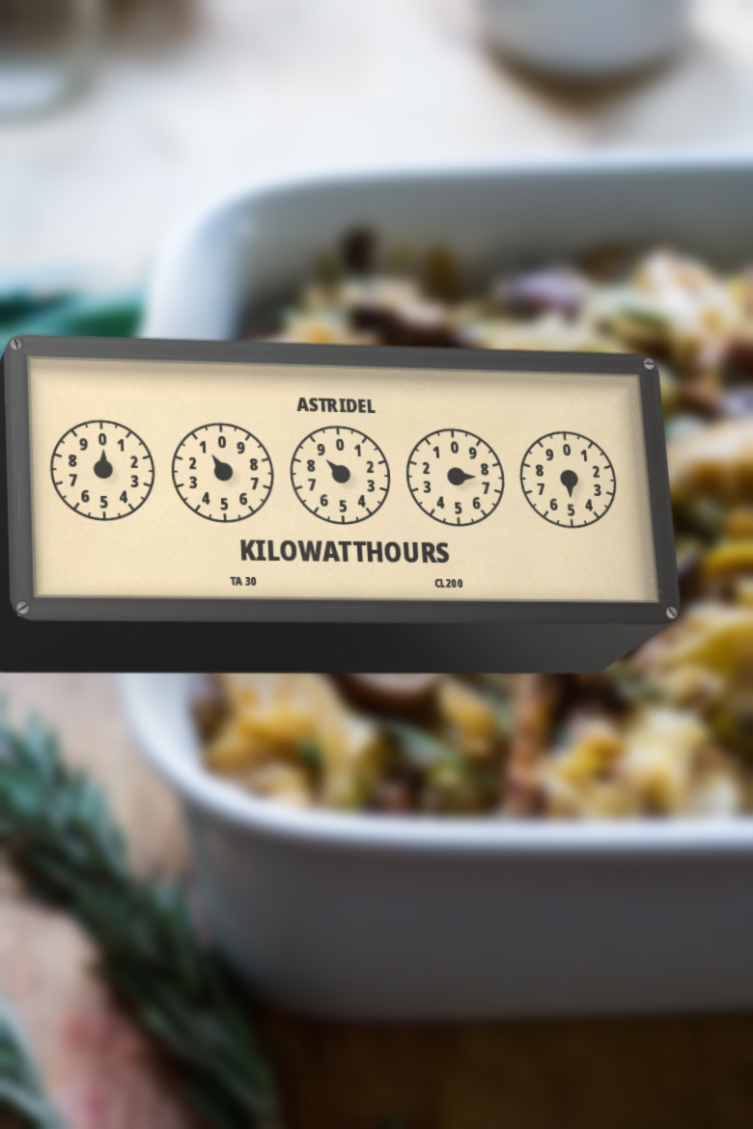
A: 875 kWh
